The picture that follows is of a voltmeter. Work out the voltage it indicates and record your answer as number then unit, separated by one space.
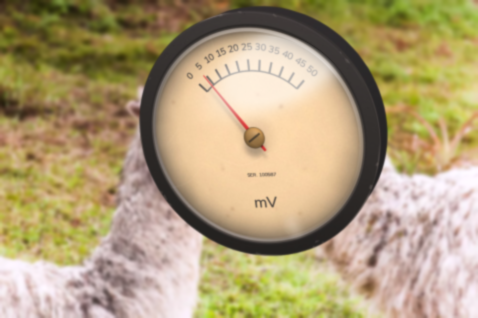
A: 5 mV
